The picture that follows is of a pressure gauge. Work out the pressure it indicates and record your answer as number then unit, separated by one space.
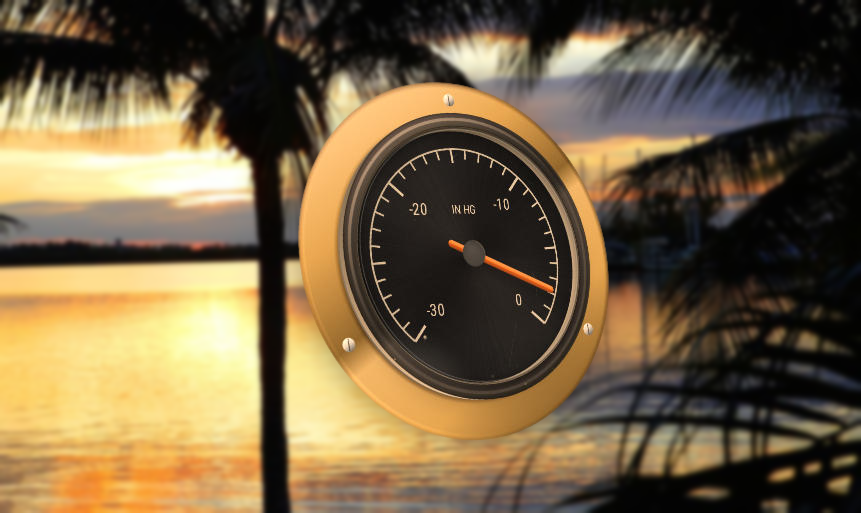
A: -2 inHg
